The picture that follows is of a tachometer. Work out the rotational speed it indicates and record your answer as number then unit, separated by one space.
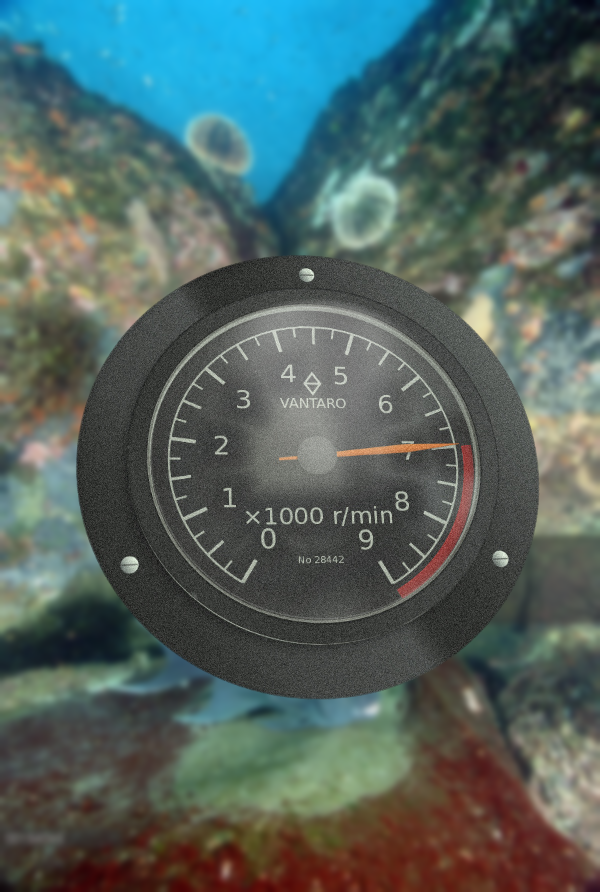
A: 7000 rpm
